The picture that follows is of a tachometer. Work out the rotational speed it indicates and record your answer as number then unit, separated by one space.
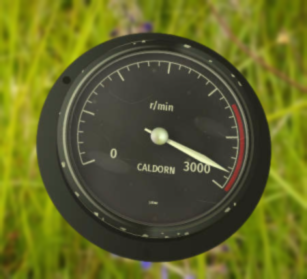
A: 2850 rpm
